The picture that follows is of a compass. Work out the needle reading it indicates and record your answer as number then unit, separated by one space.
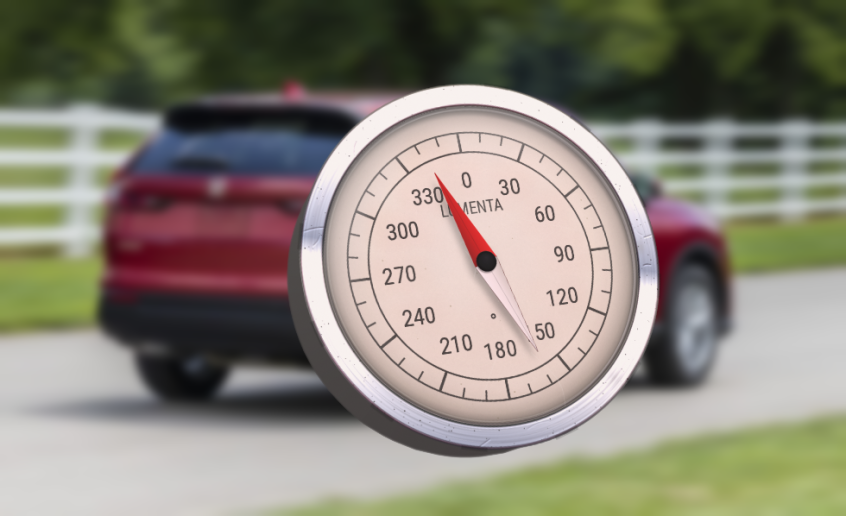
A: 340 °
